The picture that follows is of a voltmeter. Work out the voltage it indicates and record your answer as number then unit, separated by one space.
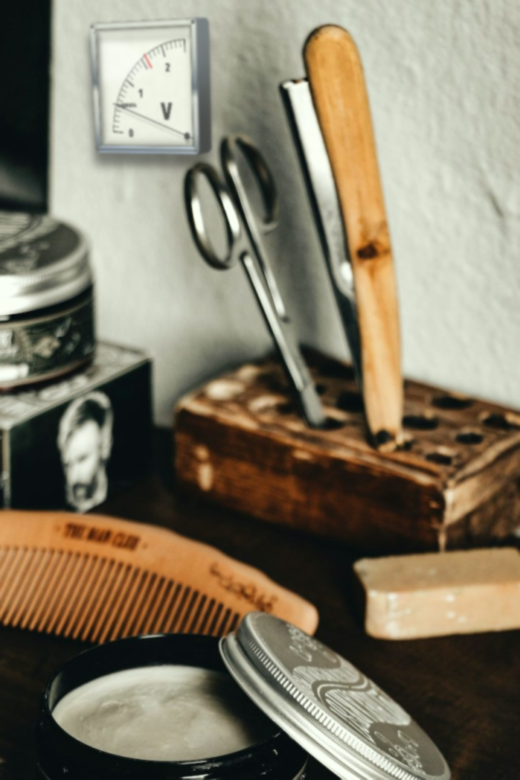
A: 0.5 V
